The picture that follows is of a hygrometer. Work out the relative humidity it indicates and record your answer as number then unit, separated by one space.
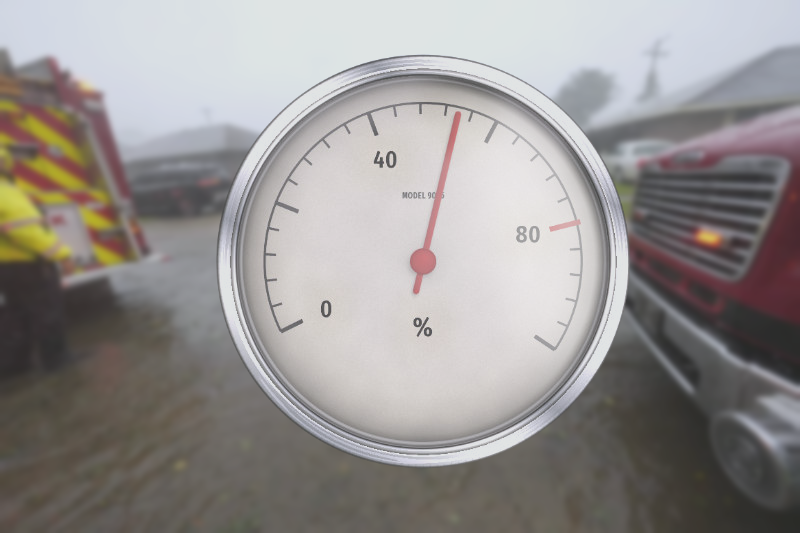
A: 54 %
